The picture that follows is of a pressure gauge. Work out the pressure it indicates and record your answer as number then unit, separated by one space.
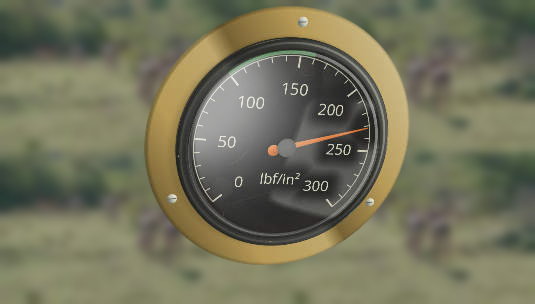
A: 230 psi
